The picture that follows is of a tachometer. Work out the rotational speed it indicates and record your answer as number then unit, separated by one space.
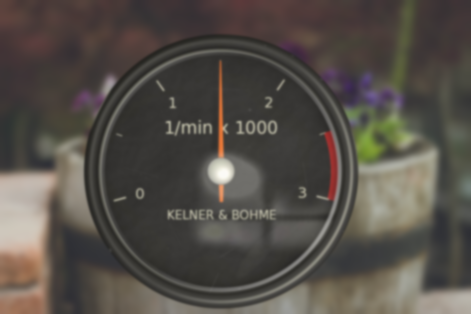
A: 1500 rpm
